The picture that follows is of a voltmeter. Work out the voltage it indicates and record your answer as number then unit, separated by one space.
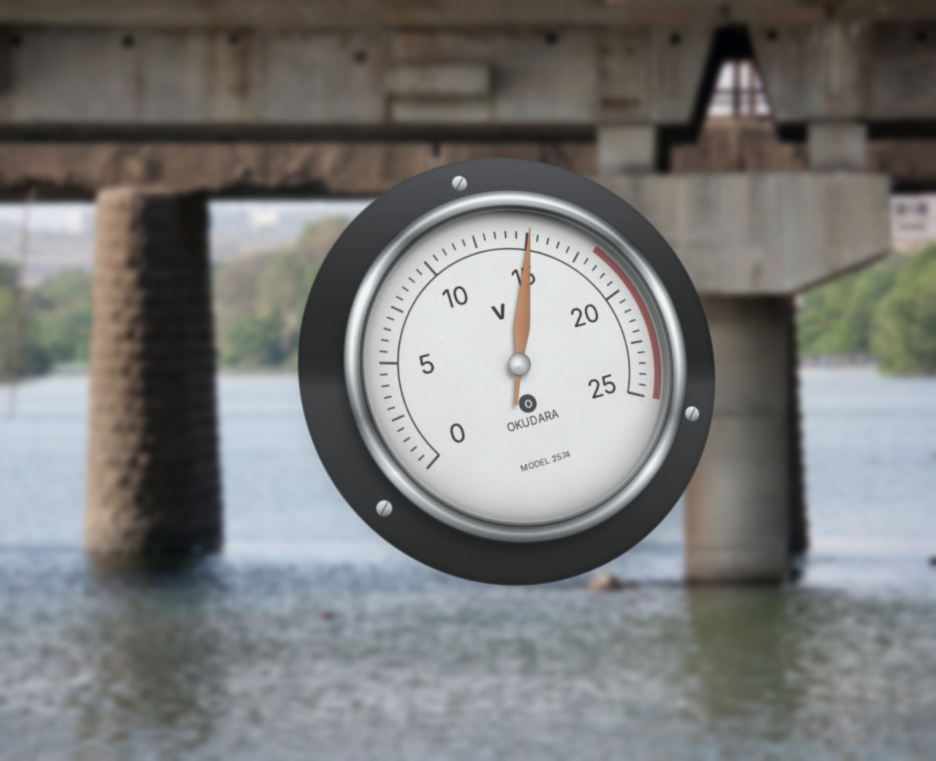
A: 15 V
